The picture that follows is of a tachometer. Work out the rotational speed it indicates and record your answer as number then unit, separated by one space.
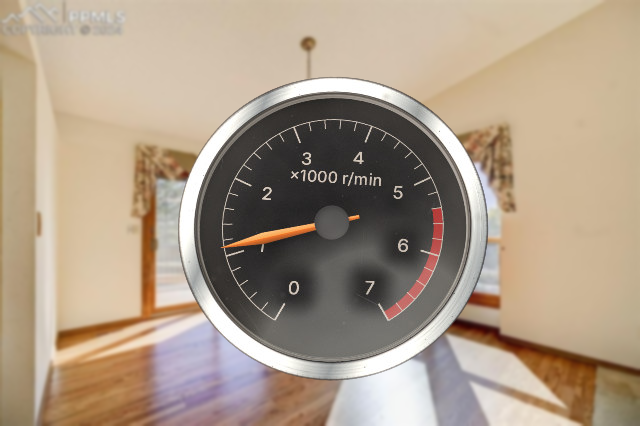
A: 1100 rpm
